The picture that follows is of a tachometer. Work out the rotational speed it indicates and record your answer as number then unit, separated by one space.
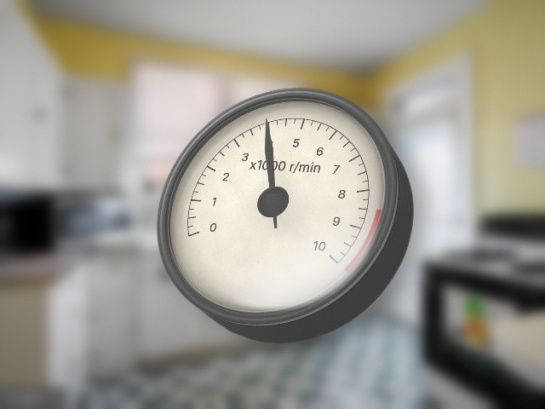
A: 4000 rpm
